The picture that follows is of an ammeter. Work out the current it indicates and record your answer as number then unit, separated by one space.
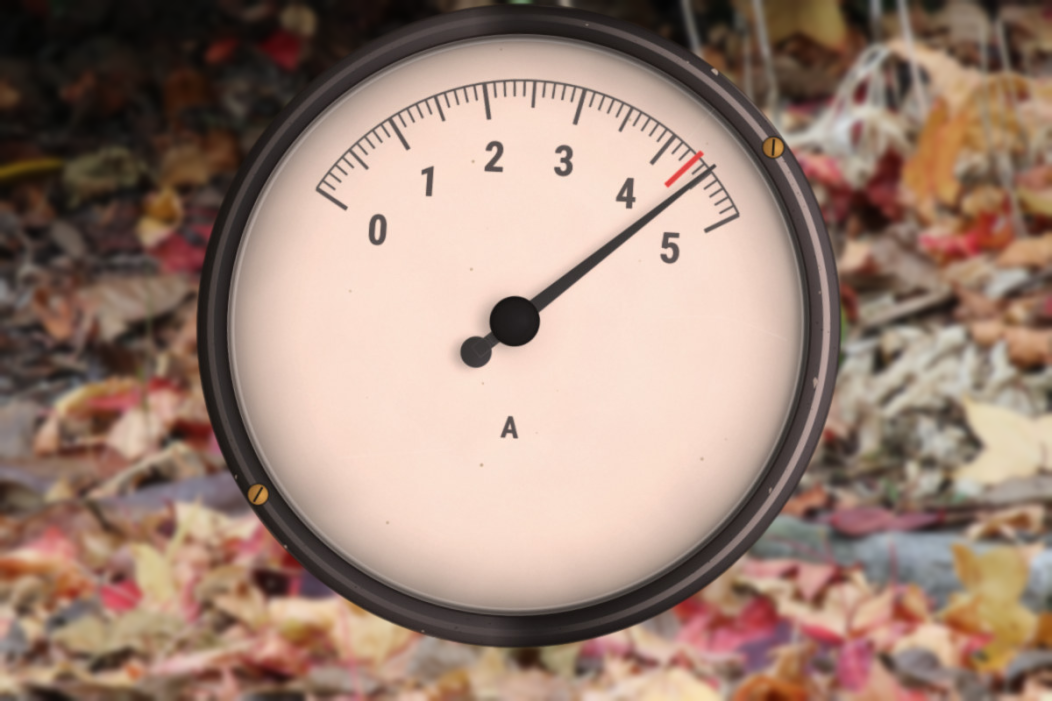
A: 4.5 A
